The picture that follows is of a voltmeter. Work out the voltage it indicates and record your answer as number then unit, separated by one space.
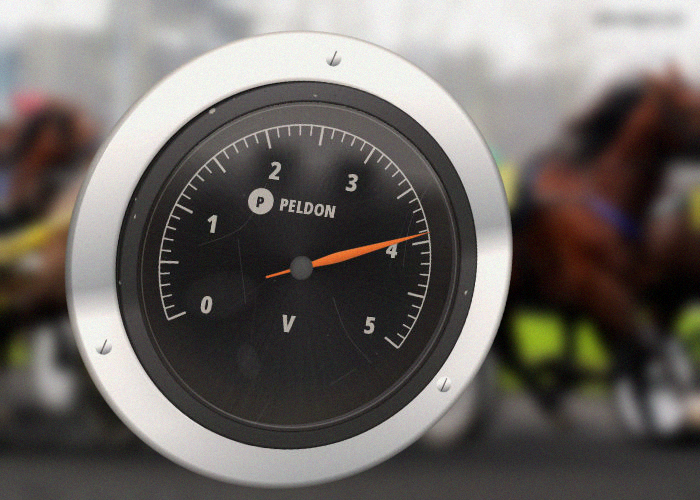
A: 3.9 V
